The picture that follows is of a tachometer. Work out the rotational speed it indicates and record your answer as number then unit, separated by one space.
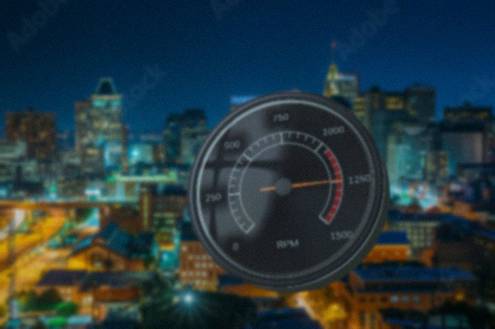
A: 1250 rpm
